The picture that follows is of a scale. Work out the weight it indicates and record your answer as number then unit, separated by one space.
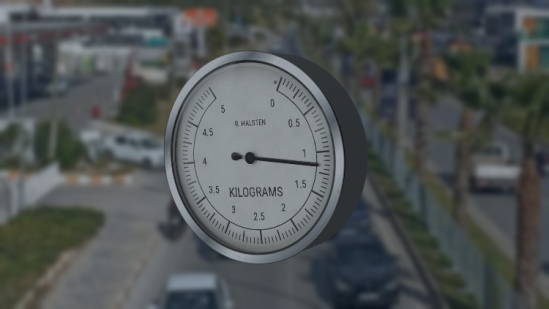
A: 1.15 kg
